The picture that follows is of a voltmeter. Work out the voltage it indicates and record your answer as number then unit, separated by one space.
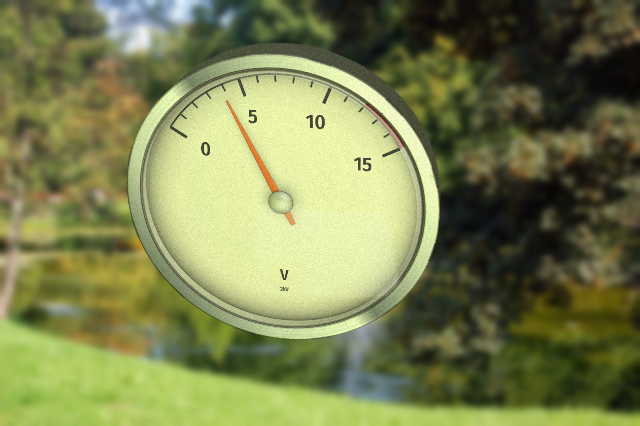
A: 4 V
